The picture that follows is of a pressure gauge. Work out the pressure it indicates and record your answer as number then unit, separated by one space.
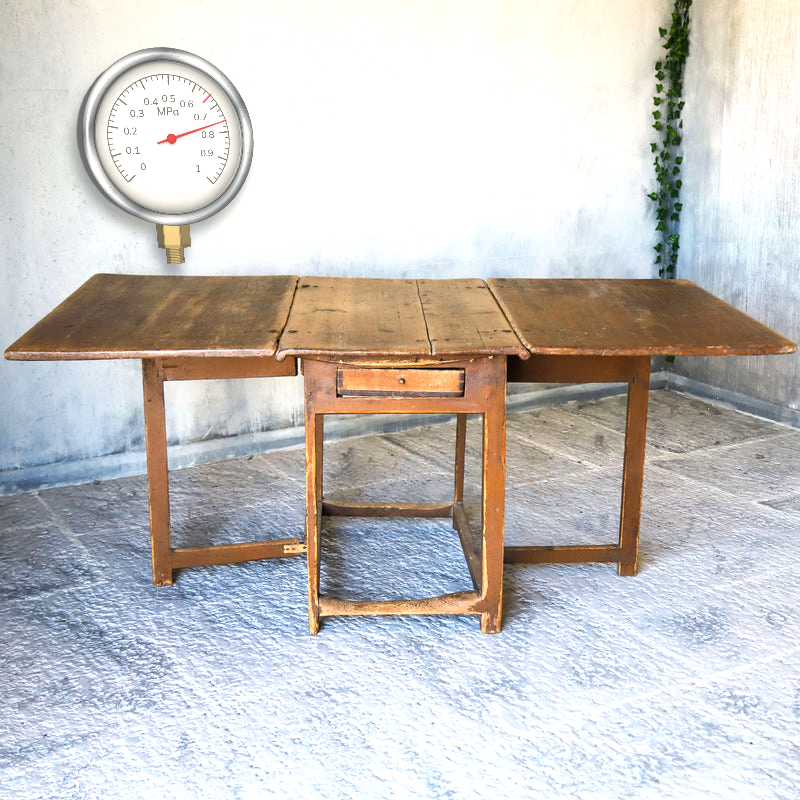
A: 0.76 MPa
